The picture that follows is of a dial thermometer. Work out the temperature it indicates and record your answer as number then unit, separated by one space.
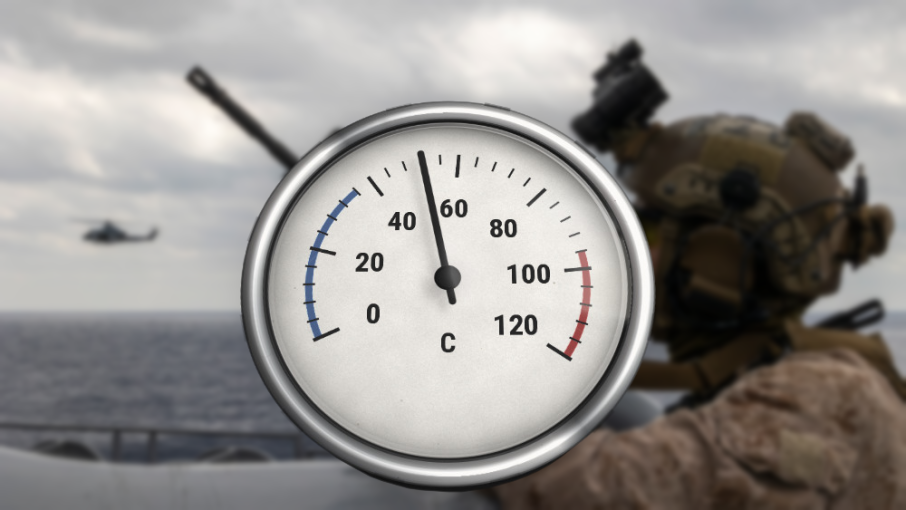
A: 52 °C
